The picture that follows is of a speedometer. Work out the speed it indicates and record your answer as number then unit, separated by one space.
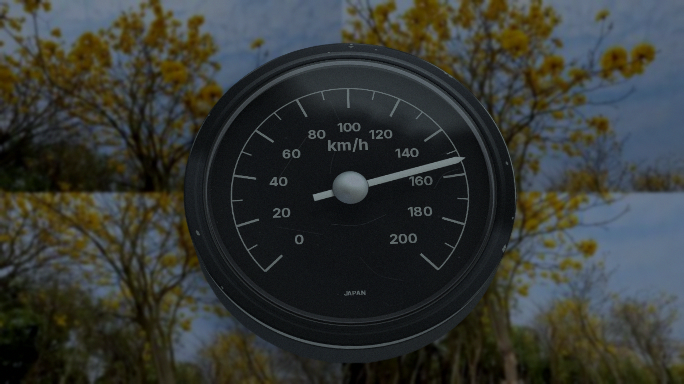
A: 155 km/h
